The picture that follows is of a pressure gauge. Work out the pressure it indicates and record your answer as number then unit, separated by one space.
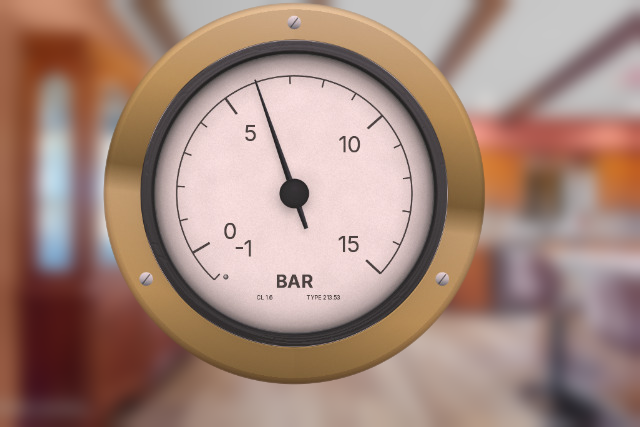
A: 6 bar
